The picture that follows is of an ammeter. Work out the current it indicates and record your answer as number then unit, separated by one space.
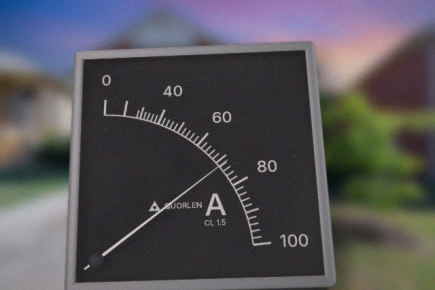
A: 72 A
